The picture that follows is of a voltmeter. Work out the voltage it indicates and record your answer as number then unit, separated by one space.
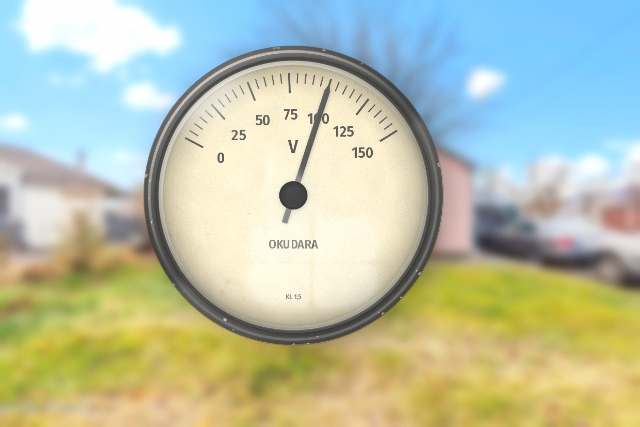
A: 100 V
